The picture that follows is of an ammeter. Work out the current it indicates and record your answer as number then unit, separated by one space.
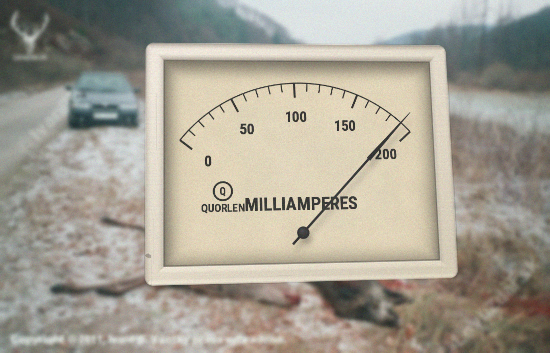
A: 190 mA
